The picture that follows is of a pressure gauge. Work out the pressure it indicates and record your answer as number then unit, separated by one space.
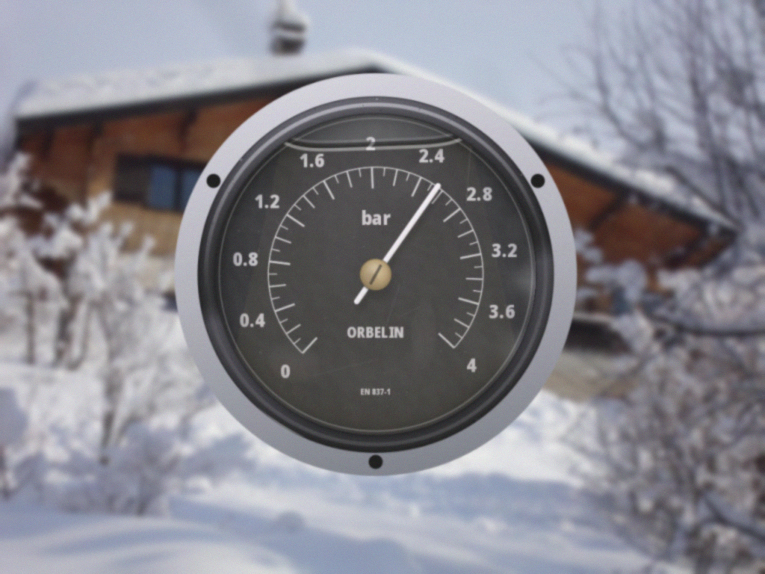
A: 2.55 bar
